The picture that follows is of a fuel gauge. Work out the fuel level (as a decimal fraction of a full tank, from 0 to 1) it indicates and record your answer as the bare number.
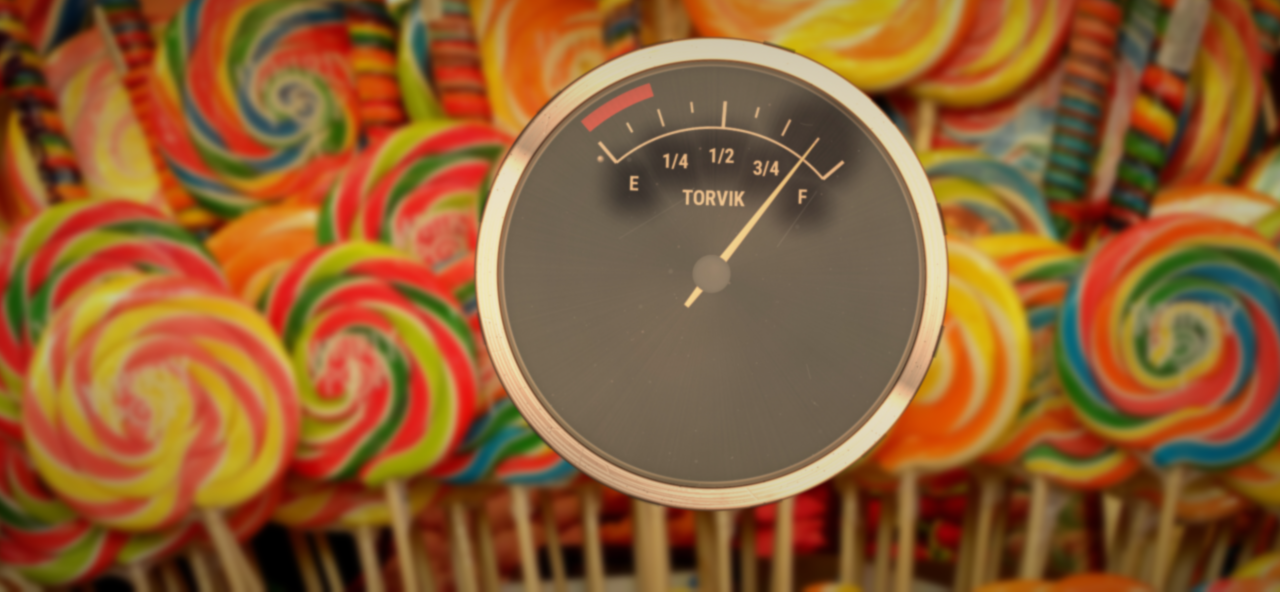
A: 0.875
